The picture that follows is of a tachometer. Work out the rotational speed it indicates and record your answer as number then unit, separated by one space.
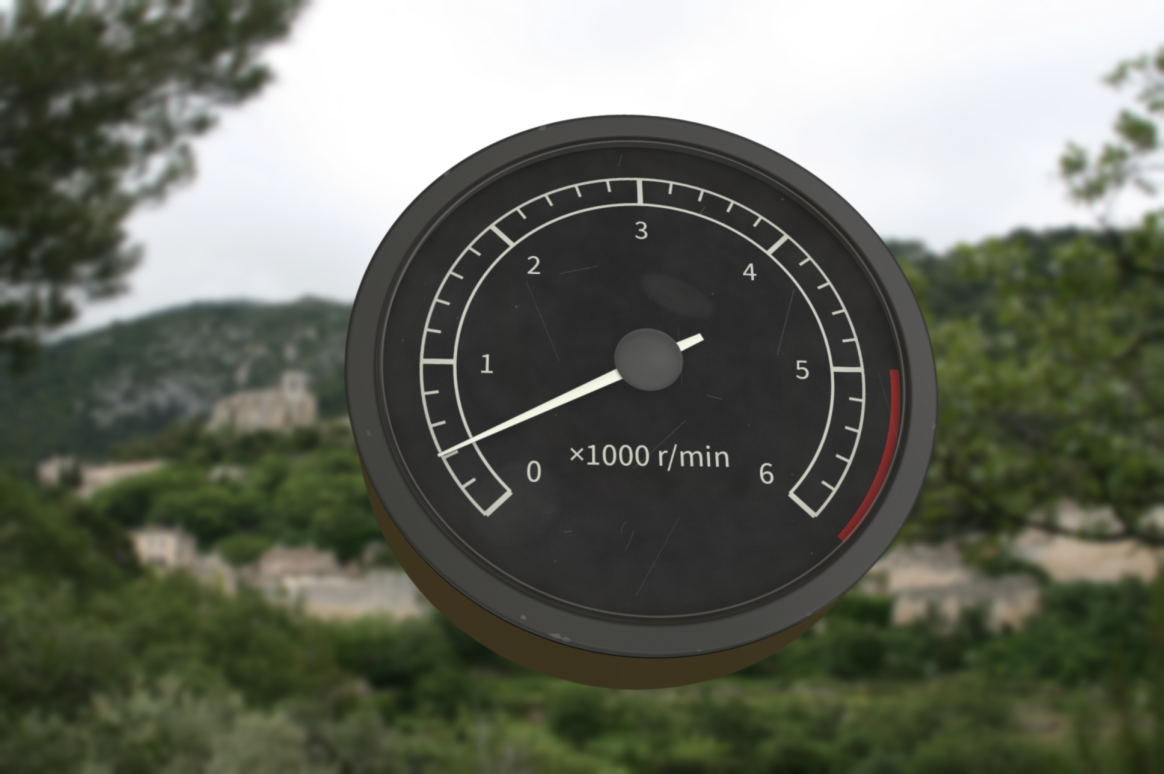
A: 400 rpm
